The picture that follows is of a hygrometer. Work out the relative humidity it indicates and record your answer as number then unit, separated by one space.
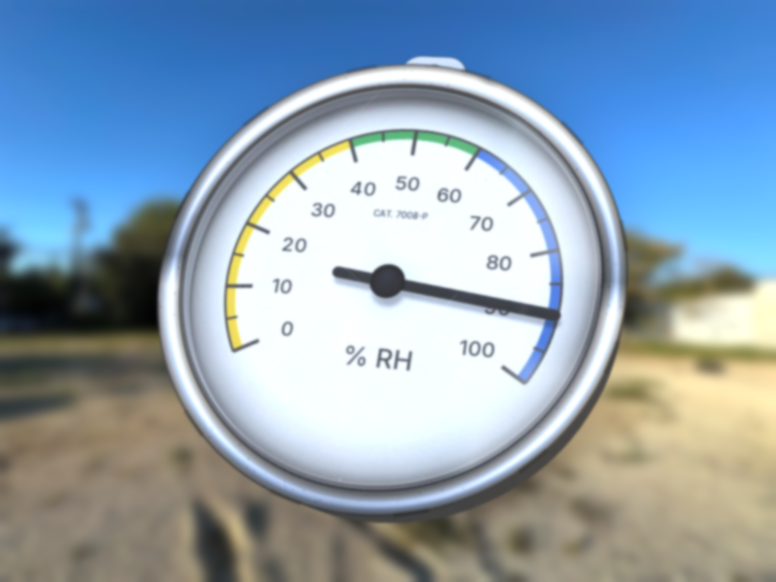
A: 90 %
